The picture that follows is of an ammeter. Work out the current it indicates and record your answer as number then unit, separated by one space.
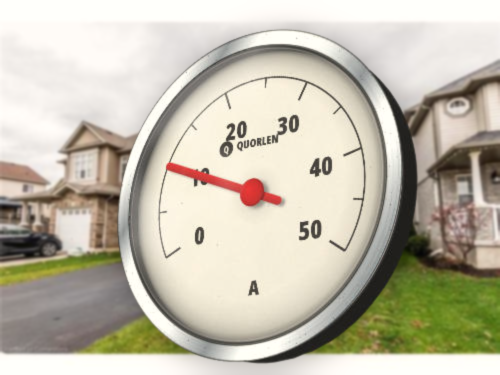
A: 10 A
